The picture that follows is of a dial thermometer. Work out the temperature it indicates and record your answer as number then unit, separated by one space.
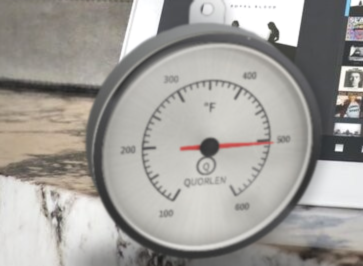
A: 500 °F
